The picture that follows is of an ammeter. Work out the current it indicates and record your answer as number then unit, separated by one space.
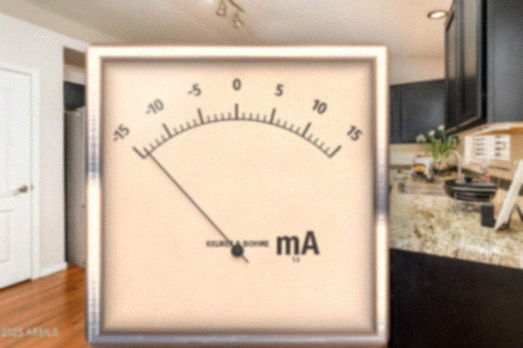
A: -14 mA
